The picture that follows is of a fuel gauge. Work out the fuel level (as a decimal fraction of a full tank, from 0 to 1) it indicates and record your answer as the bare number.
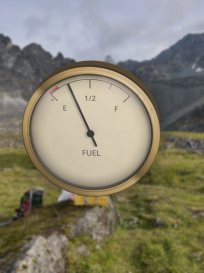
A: 0.25
